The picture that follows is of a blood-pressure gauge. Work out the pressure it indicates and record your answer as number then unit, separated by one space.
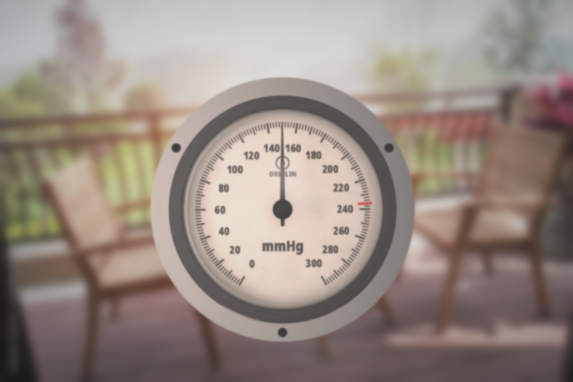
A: 150 mmHg
